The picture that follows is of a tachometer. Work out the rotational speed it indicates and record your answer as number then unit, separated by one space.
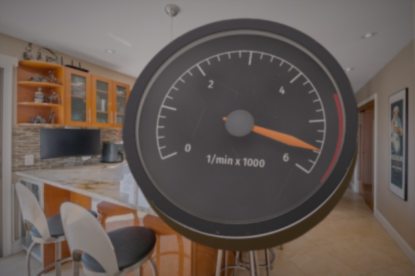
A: 5600 rpm
